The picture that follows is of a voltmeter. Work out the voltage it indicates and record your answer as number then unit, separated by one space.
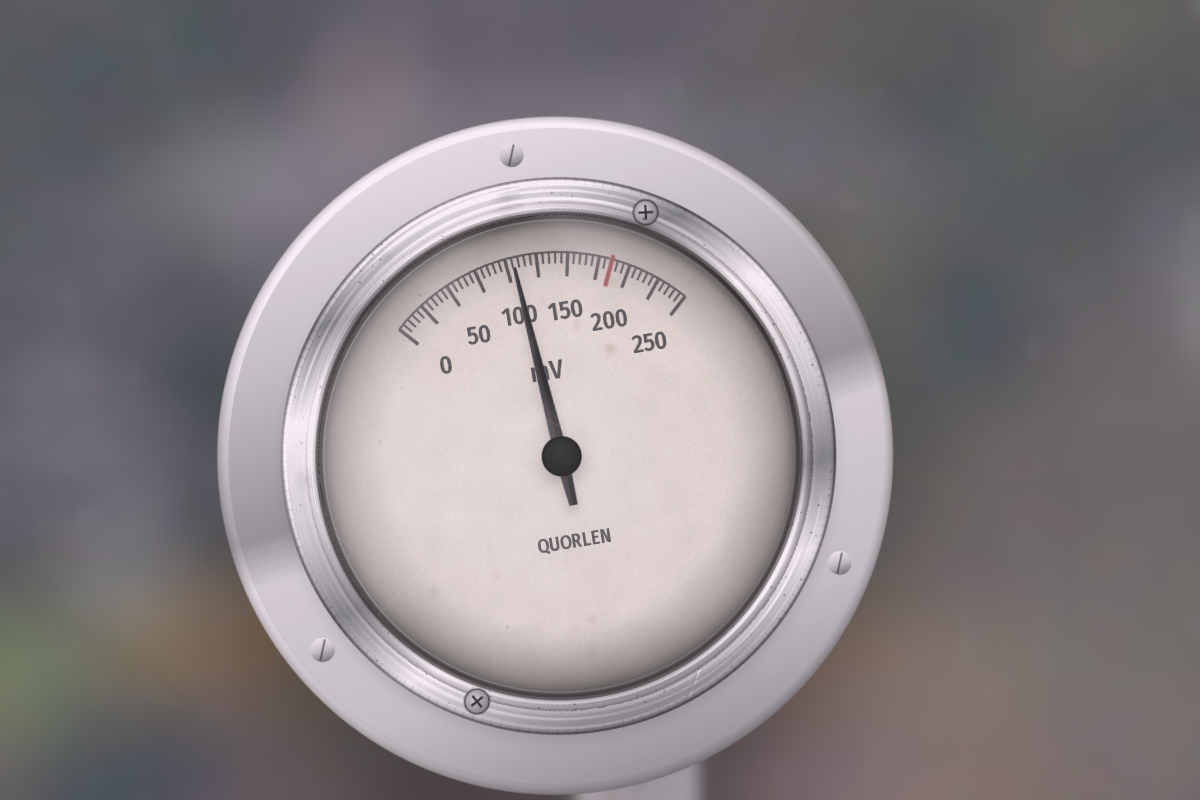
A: 105 mV
